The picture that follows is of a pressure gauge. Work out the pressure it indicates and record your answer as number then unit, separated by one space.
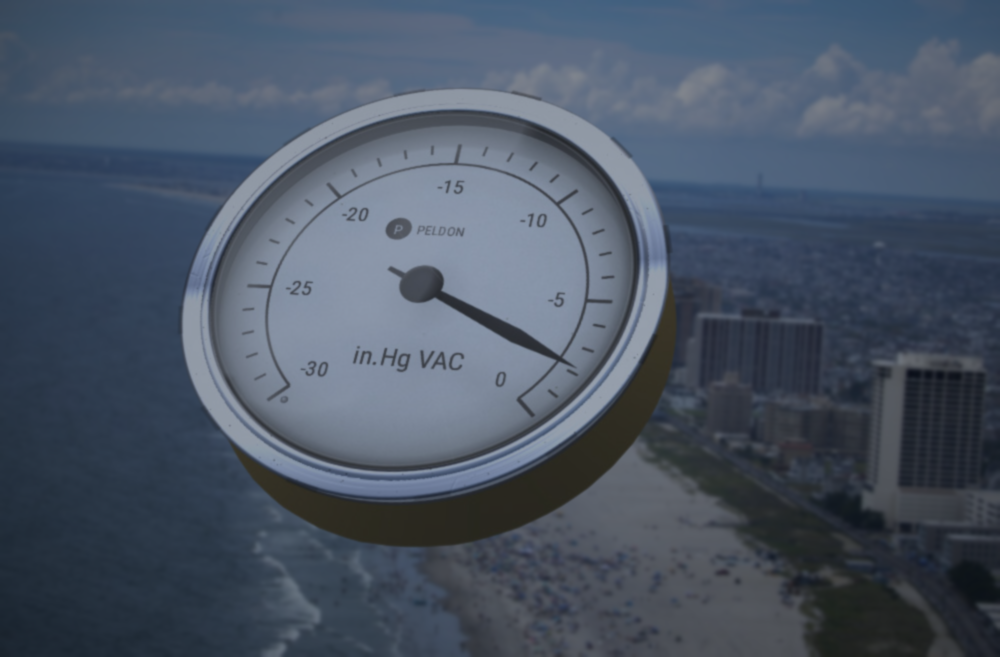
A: -2 inHg
